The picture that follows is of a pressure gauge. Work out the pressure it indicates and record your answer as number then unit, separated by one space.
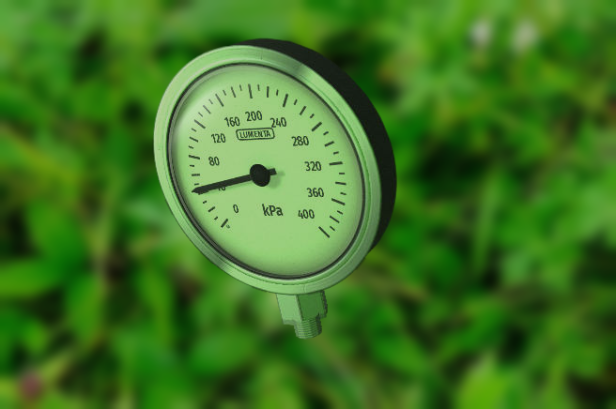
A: 45 kPa
